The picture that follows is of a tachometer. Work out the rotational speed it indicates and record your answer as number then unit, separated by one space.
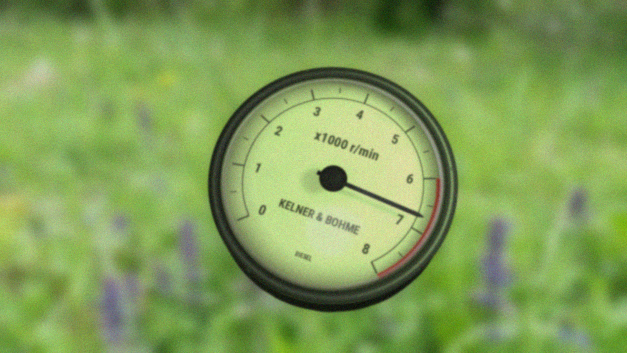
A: 6750 rpm
